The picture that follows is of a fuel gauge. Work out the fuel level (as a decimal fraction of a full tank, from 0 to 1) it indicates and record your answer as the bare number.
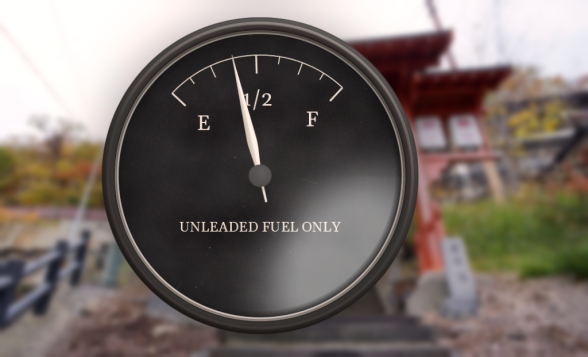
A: 0.375
